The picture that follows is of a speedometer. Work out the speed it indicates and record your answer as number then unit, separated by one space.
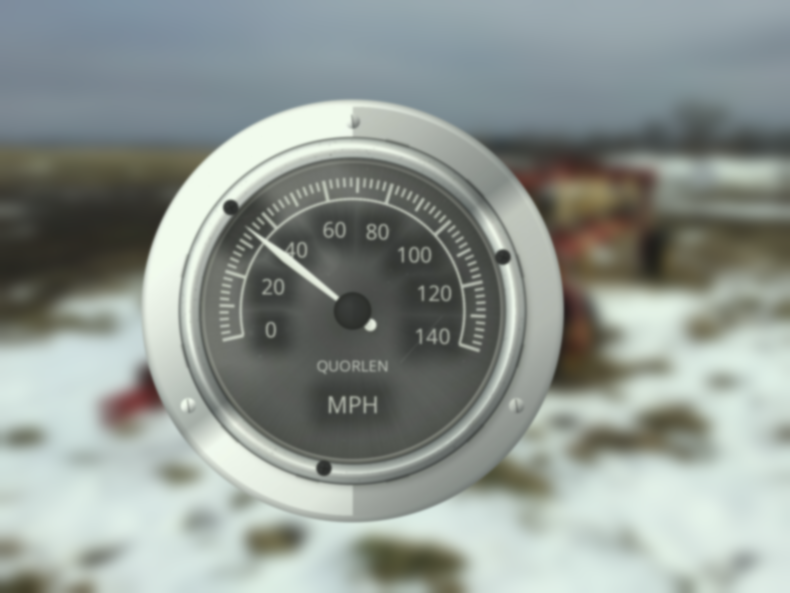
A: 34 mph
